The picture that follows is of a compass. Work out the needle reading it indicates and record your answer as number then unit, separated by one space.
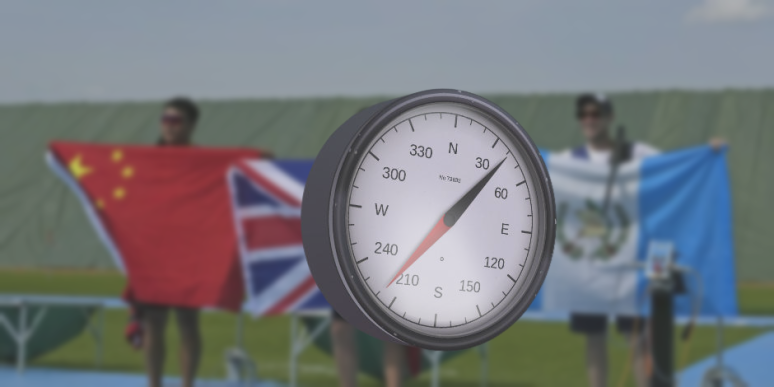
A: 220 °
